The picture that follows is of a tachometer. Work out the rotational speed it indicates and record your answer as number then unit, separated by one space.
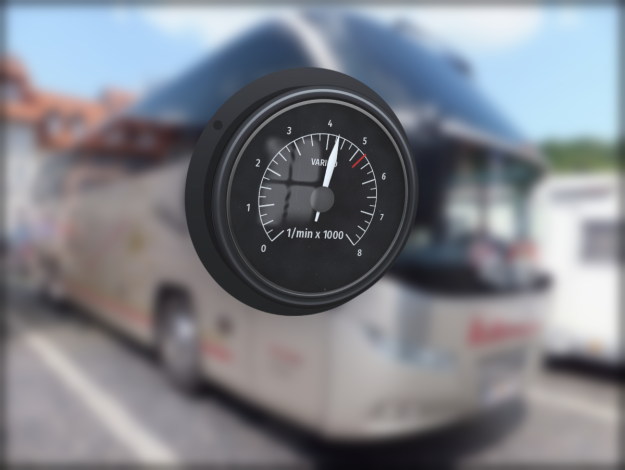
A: 4250 rpm
